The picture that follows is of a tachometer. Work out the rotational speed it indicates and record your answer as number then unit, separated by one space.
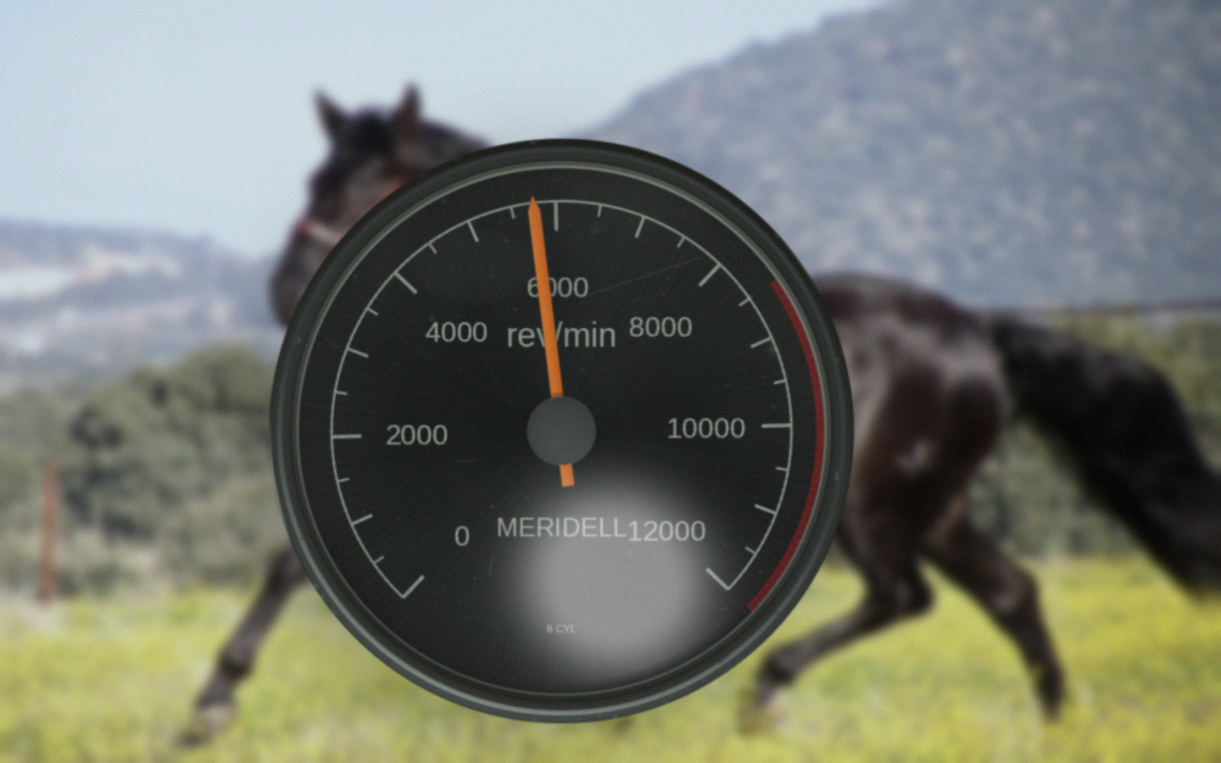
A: 5750 rpm
